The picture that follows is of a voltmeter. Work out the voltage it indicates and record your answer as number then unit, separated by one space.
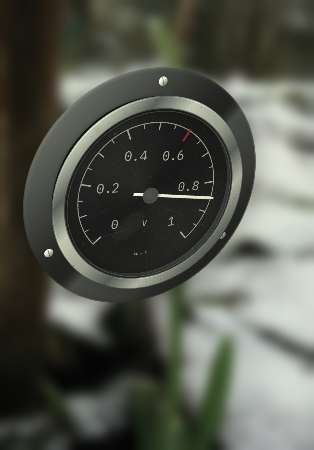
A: 0.85 V
